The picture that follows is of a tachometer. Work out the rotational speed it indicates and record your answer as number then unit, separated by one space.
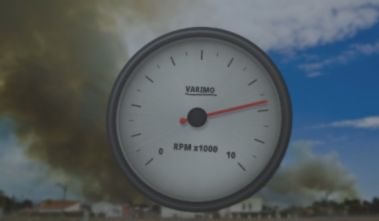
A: 7750 rpm
